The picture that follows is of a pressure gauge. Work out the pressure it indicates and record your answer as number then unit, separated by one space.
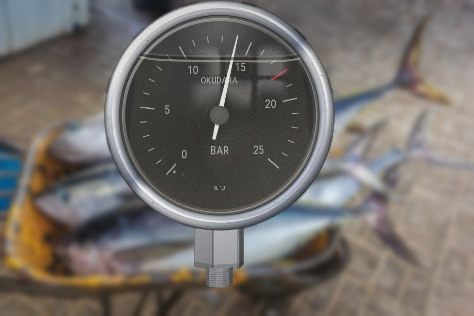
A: 14 bar
